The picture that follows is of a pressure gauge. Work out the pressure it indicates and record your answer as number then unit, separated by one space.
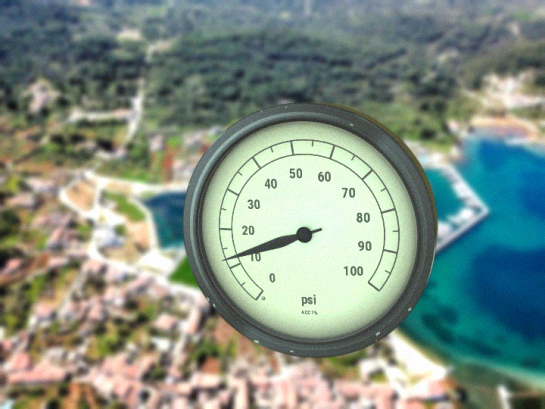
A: 12.5 psi
